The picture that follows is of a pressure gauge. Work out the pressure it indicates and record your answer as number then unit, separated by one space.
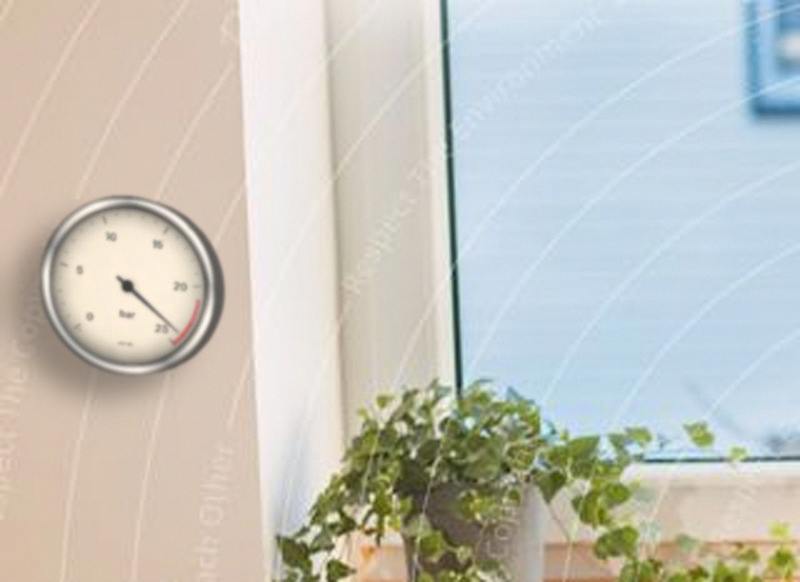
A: 24 bar
